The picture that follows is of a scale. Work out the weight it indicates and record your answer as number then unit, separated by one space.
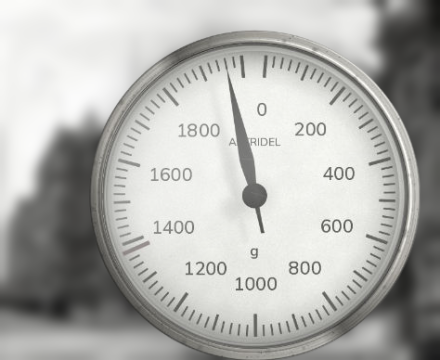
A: 1960 g
